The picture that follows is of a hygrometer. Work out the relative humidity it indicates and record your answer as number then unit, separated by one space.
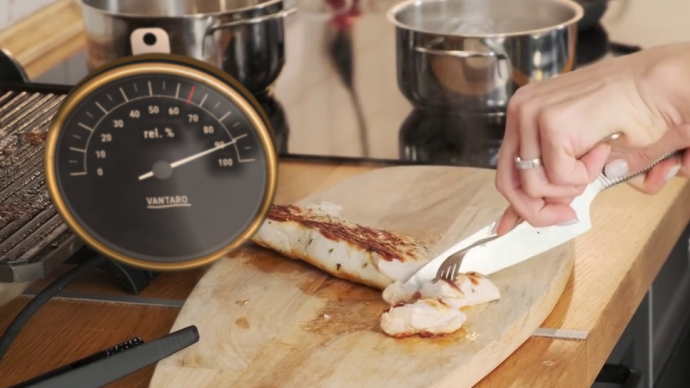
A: 90 %
